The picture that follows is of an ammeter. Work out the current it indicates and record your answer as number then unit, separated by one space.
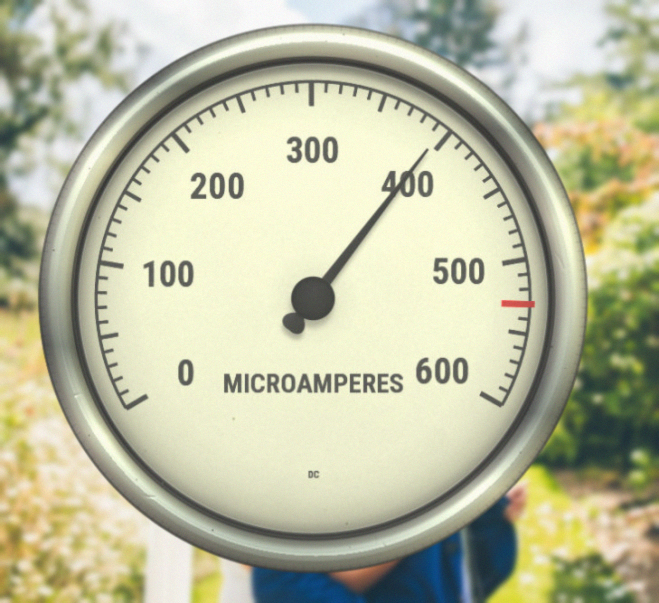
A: 395 µA
